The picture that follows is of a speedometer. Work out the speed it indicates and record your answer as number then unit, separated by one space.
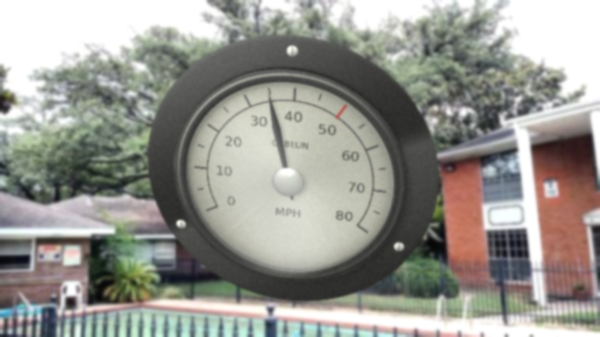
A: 35 mph
